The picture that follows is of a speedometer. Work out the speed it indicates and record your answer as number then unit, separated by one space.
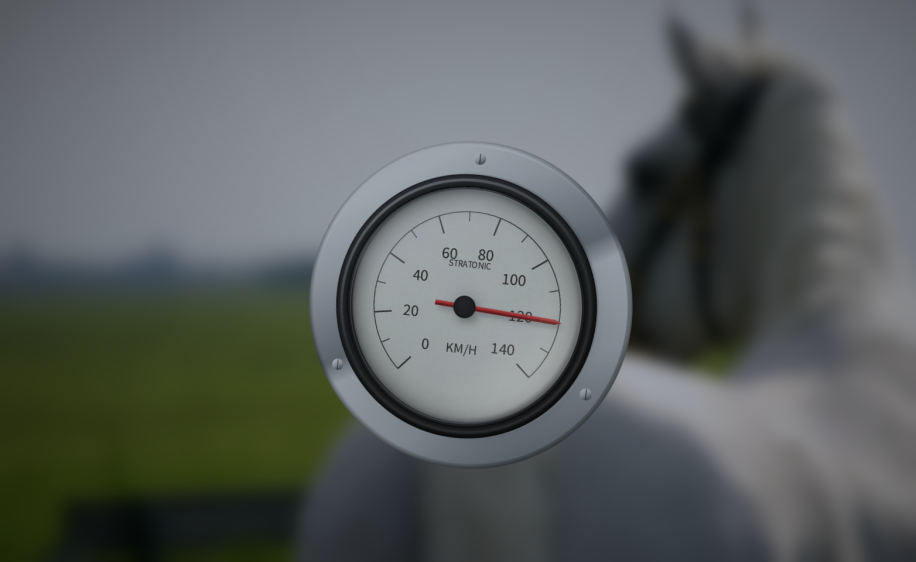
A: 120 km/h
